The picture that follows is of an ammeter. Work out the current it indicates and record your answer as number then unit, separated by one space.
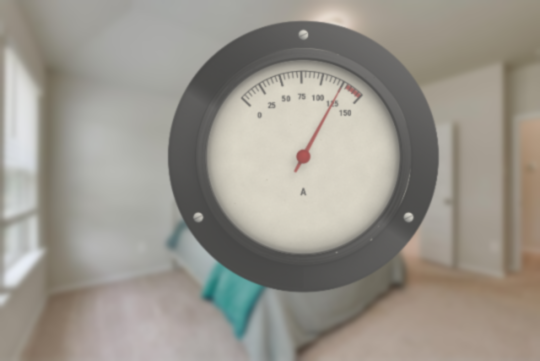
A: 125 A
